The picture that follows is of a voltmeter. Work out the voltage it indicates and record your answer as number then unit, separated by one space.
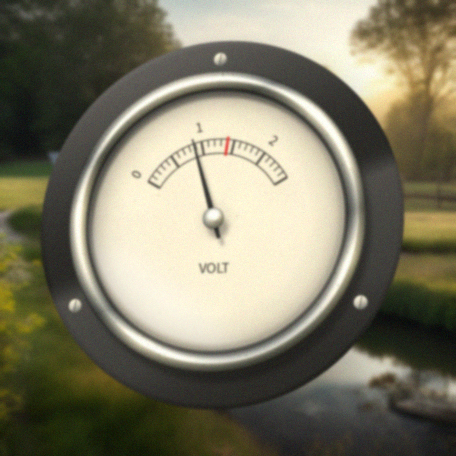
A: 0.9 V
